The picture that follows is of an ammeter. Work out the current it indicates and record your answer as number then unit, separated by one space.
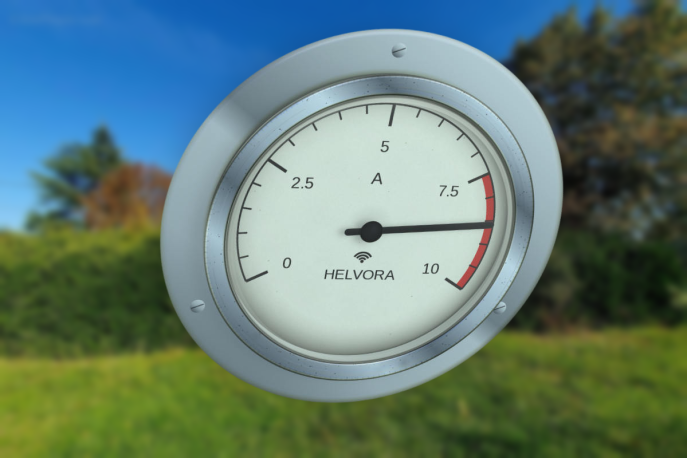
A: 8.5 A
